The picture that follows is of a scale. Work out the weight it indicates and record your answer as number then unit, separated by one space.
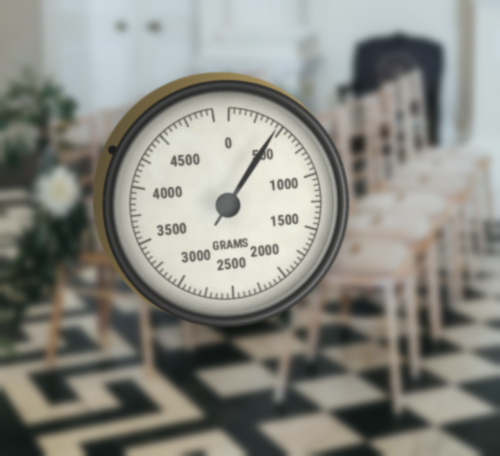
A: 450 g
